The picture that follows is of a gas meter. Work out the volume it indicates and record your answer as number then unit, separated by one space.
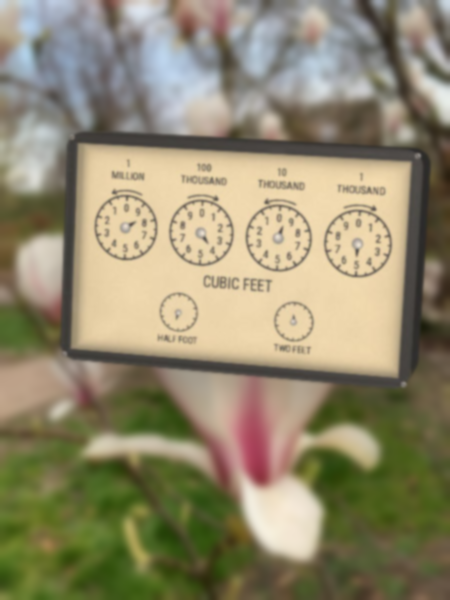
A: 839500 ft³
